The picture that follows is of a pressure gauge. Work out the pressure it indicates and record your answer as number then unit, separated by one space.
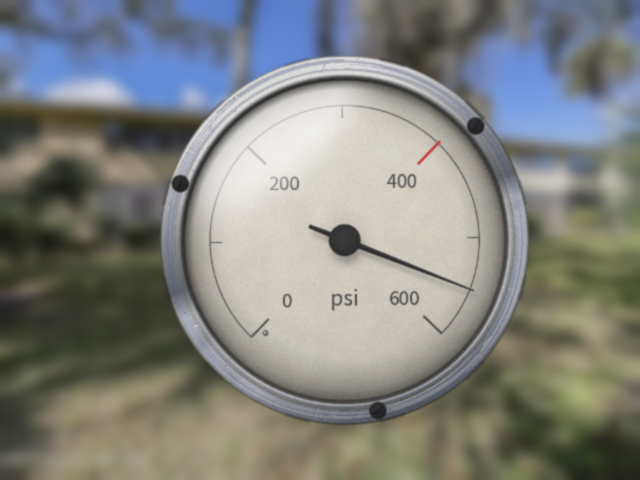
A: 550 psi
